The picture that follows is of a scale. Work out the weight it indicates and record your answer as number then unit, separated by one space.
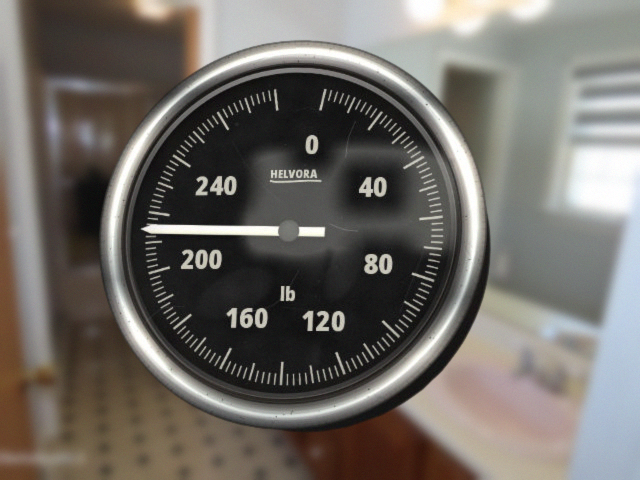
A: 214 lb
